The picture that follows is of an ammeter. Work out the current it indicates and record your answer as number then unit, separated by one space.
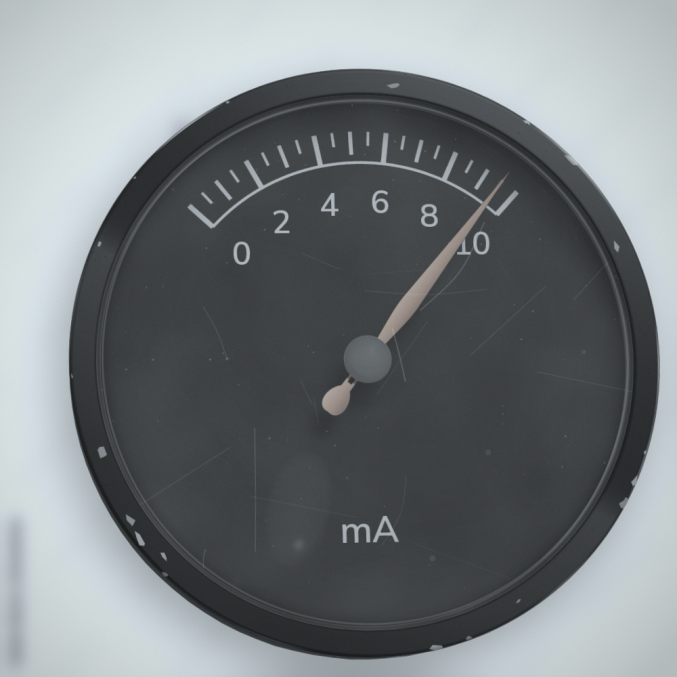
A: 9.5 mA
